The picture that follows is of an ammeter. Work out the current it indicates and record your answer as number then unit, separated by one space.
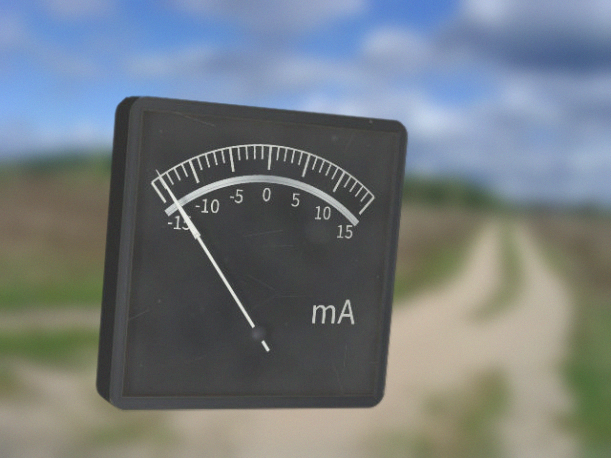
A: -14 mA
